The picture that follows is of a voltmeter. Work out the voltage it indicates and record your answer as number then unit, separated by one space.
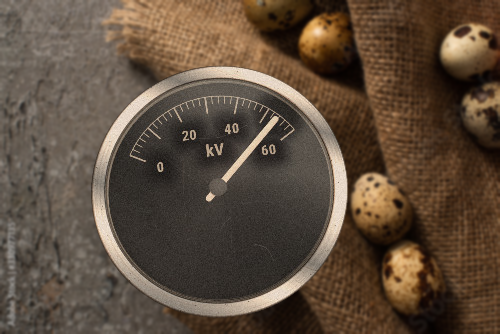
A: 54 kV
